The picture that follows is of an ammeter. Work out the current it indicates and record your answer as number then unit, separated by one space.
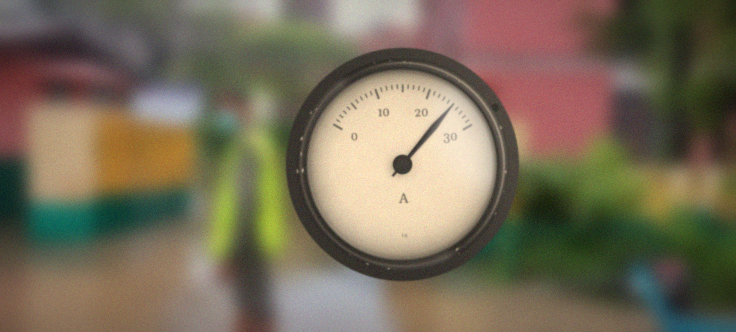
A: 25 A
